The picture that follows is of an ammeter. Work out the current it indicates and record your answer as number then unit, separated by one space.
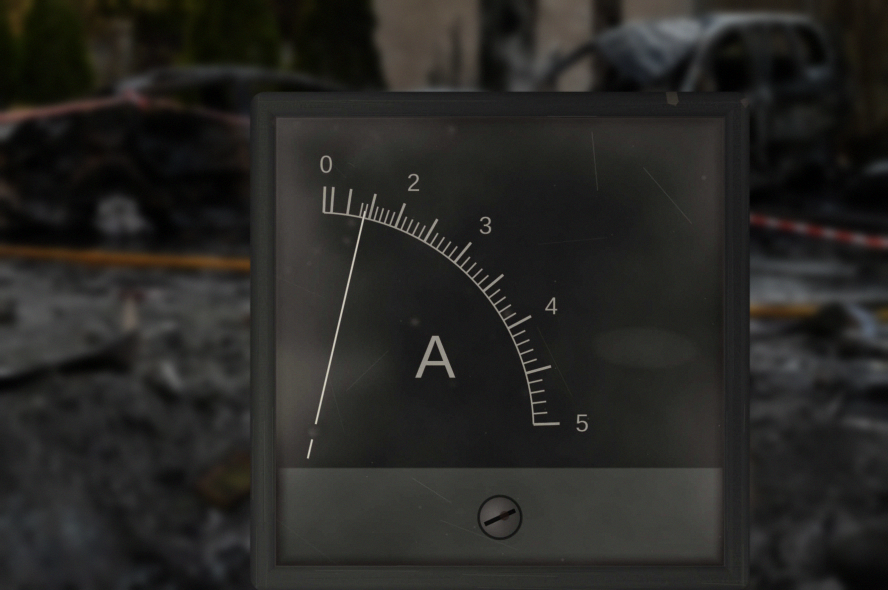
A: 1.4 A
